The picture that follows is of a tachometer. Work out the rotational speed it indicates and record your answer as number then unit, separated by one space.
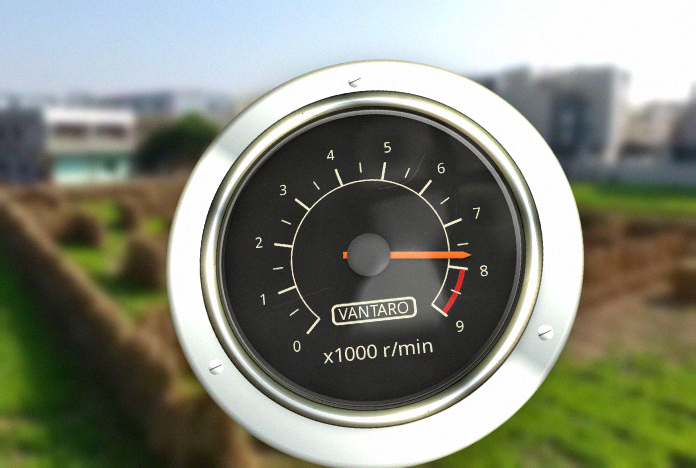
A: 7750 rpm
